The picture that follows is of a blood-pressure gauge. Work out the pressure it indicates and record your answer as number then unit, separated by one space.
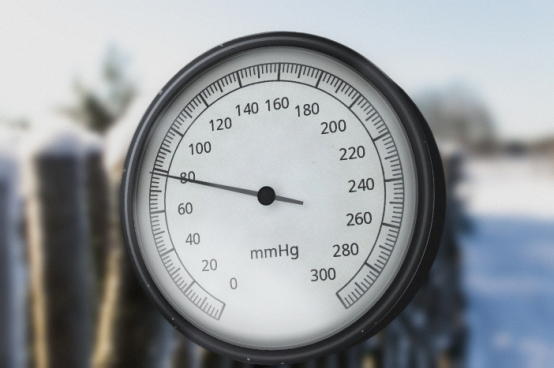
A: 78 mmHg
